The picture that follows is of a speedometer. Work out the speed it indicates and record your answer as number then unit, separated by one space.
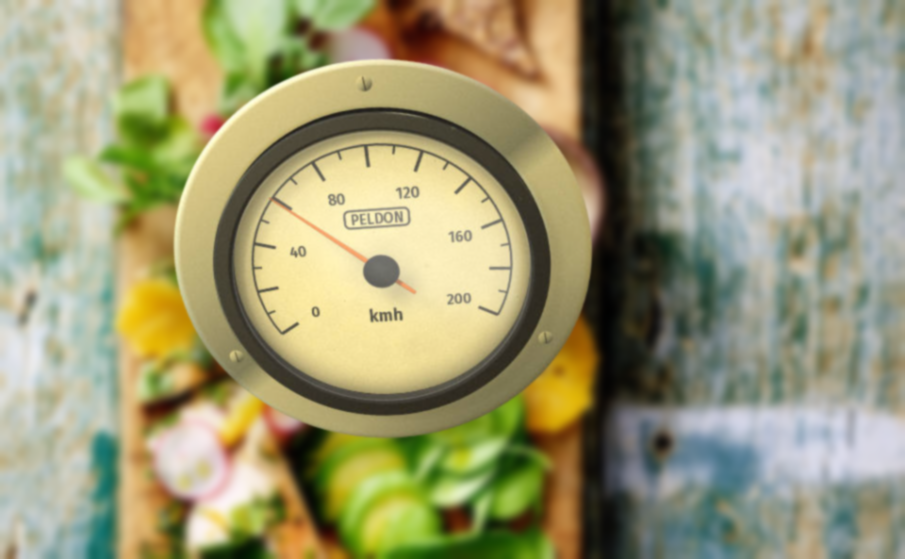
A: 60 km/h
